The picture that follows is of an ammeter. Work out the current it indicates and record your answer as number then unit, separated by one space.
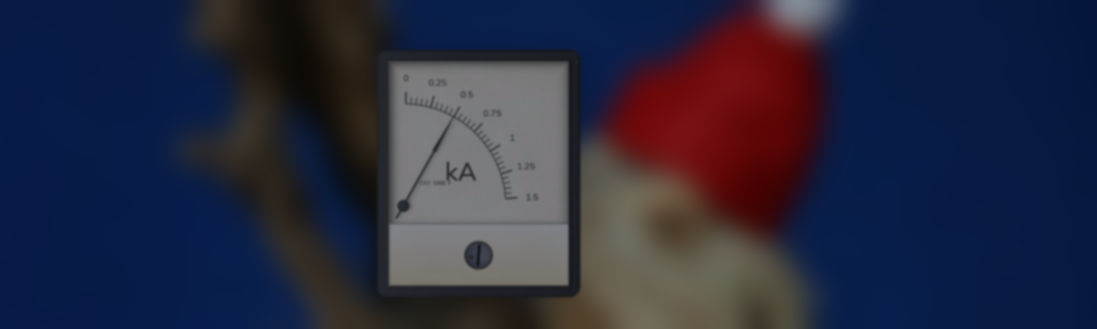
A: 0.5 kA
